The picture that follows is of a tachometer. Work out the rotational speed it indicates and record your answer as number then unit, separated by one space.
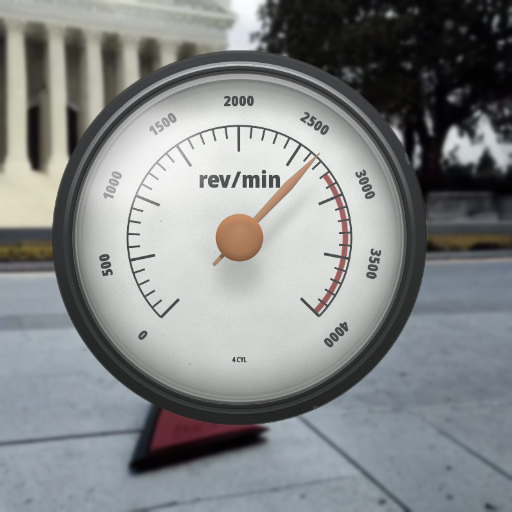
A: 2650 rpm
